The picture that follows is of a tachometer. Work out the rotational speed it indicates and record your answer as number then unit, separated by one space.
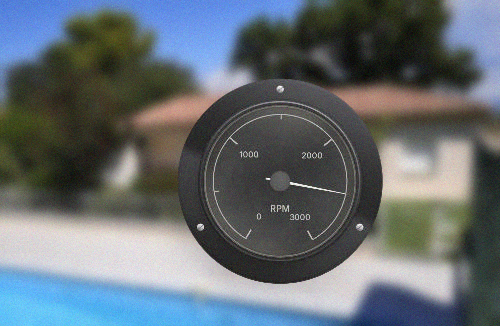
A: 2500 rpm
